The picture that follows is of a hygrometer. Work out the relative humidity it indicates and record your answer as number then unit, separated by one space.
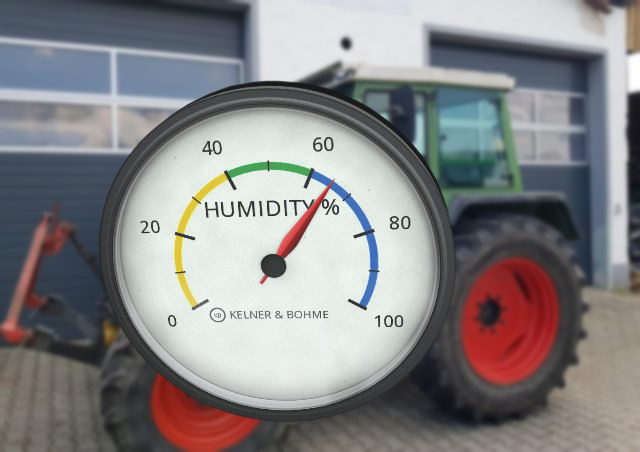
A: 65 %
